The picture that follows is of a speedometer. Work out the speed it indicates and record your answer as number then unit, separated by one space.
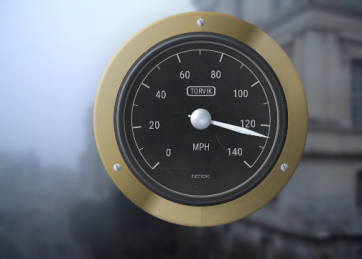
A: 125 mph
